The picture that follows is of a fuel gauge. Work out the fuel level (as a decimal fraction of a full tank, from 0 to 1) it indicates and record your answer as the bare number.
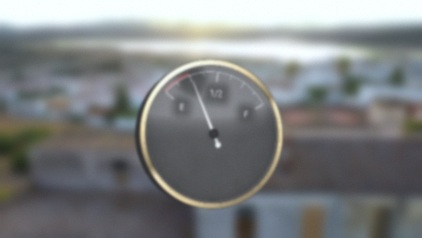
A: 0.25
